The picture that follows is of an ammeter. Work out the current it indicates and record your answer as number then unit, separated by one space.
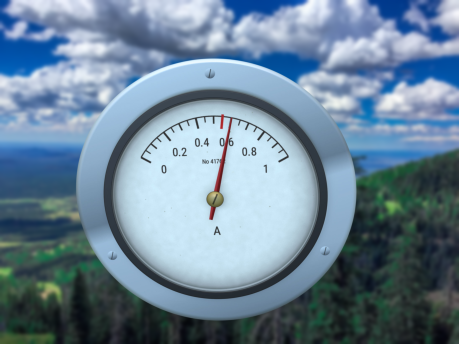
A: 0.6 A
